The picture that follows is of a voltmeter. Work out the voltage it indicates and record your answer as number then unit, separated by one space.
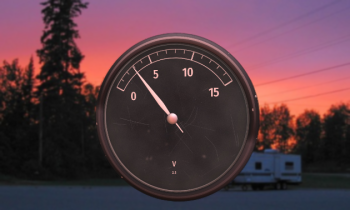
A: 3 V
